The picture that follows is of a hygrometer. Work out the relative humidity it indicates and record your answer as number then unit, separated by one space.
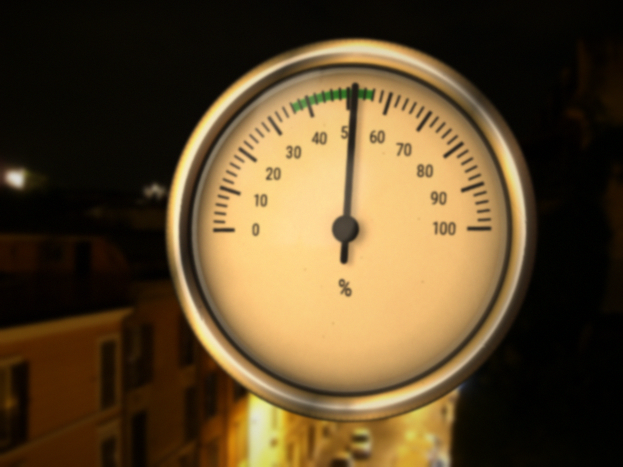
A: 52 %
